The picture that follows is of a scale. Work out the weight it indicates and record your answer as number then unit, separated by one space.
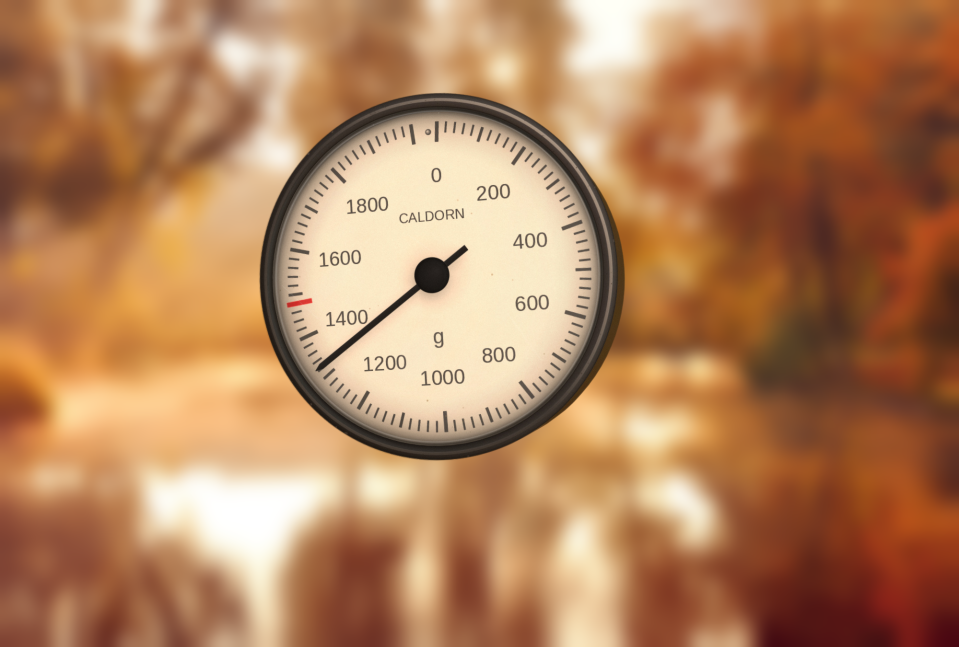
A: 1320 g
